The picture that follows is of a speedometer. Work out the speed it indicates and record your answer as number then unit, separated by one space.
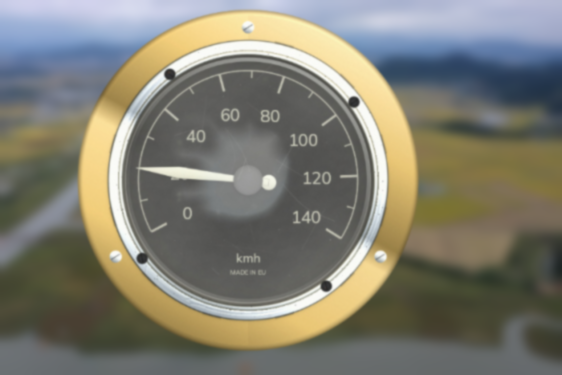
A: 20 km/h
